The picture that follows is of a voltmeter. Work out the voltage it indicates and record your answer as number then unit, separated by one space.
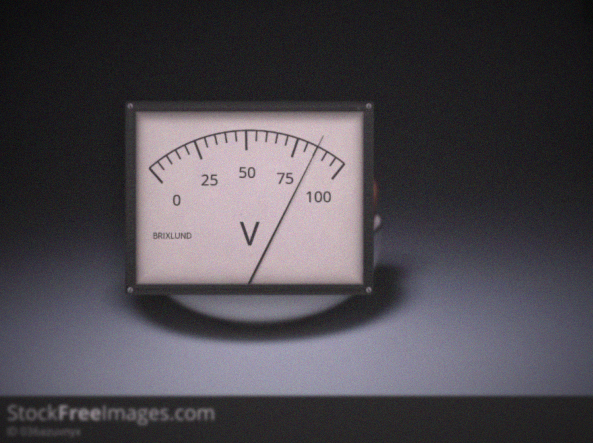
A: 85 V
